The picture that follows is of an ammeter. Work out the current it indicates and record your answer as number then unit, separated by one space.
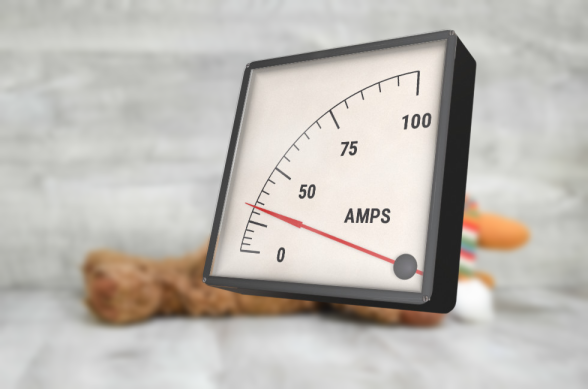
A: 32.5 A
